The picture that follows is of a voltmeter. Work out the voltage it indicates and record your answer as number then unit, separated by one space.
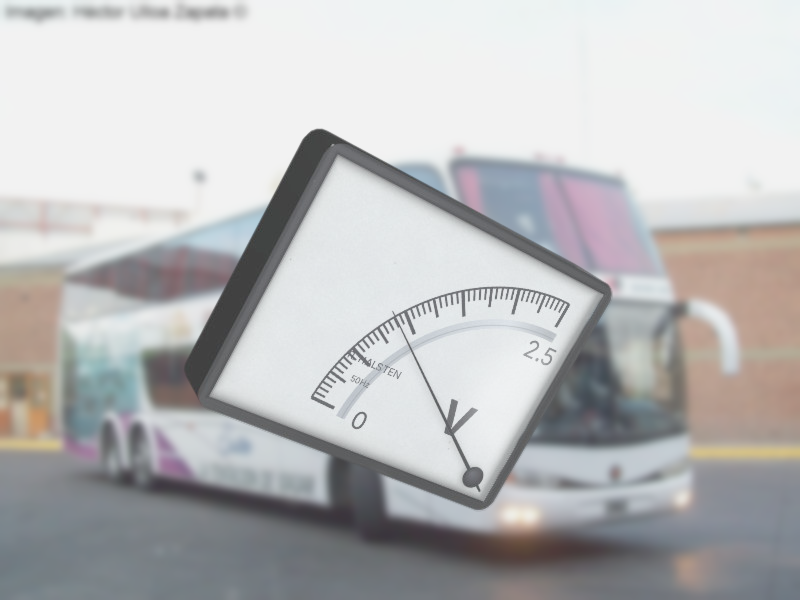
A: 0.9 V
